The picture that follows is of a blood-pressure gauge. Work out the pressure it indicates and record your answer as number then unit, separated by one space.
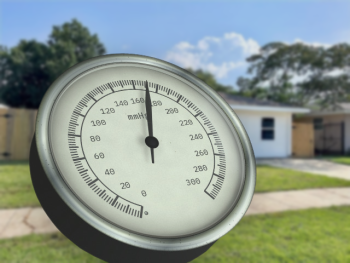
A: 170 mmHg
